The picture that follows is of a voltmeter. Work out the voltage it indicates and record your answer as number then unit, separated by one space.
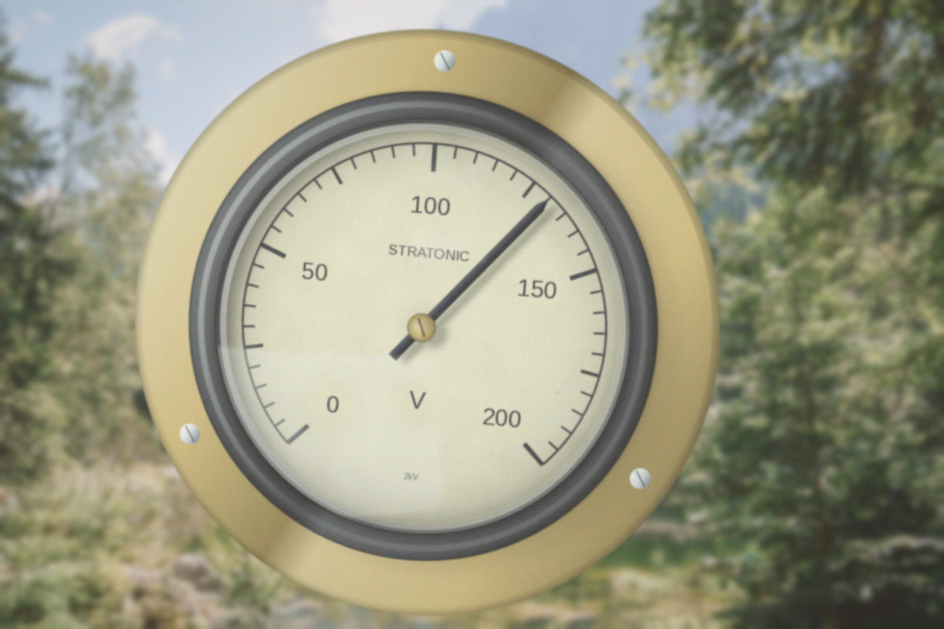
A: 130 V
